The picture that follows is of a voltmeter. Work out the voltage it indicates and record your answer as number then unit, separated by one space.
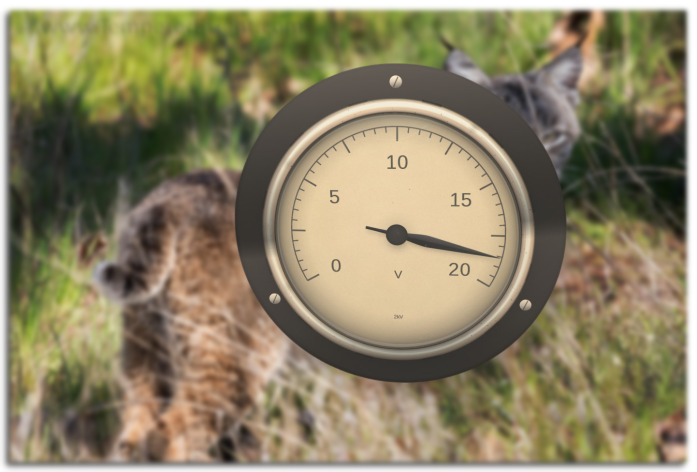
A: 18.5 V
